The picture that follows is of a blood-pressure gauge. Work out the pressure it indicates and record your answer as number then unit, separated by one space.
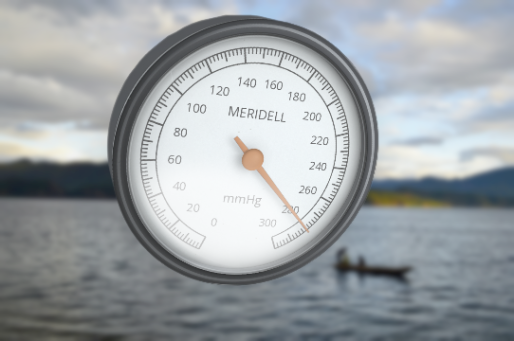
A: 280 mmHg
